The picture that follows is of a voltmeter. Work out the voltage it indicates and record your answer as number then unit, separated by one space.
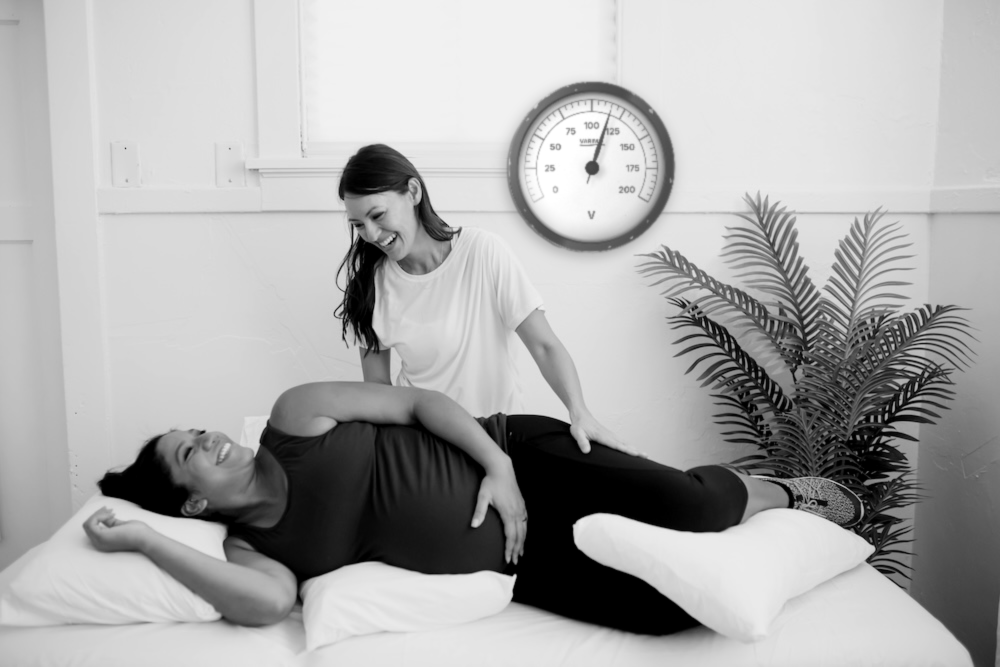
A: 115 V
